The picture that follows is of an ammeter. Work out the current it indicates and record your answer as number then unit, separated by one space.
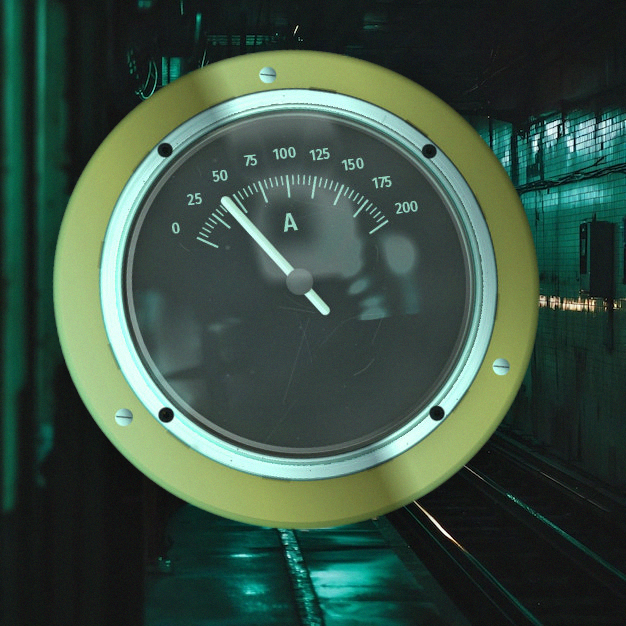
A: 40 A
